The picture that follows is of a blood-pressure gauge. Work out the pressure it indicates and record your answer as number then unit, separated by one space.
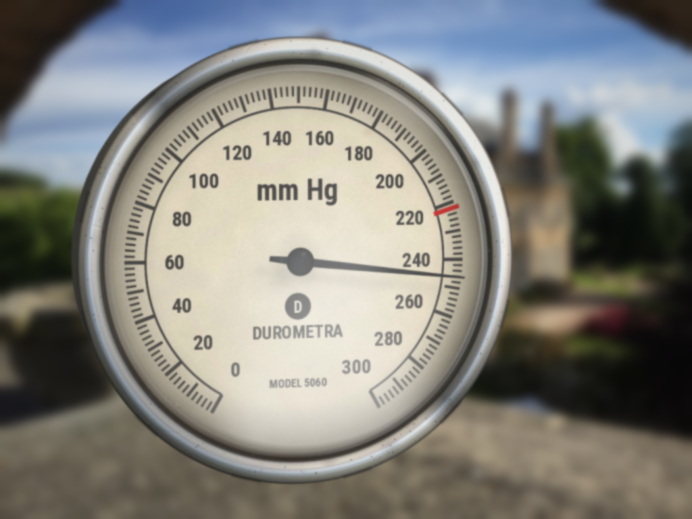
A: 246 mmHg
